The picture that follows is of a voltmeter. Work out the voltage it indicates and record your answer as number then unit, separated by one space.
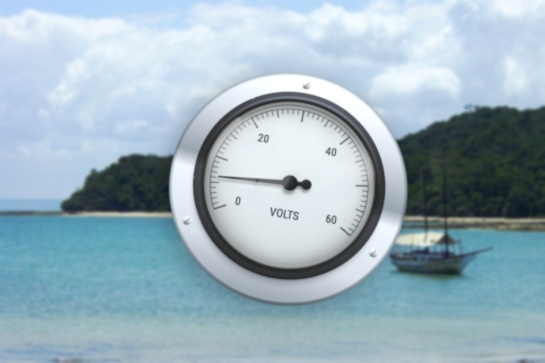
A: 6 V
